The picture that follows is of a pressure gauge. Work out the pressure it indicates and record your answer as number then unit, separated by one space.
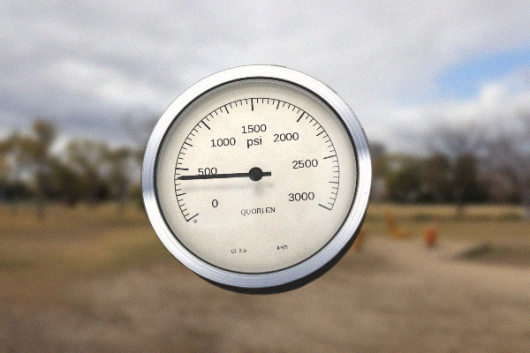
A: 400 psi
